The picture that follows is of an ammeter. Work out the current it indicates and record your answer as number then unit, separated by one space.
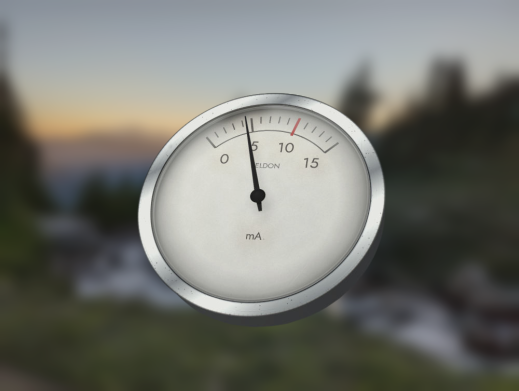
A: 4.5 mA
